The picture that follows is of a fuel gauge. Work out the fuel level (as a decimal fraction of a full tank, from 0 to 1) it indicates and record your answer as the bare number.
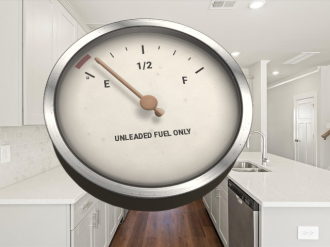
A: 0.125
